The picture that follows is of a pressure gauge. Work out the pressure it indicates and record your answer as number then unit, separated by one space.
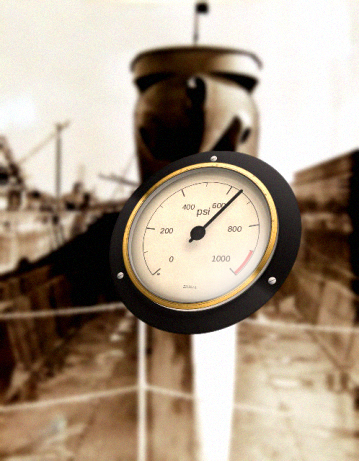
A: 650 psi
